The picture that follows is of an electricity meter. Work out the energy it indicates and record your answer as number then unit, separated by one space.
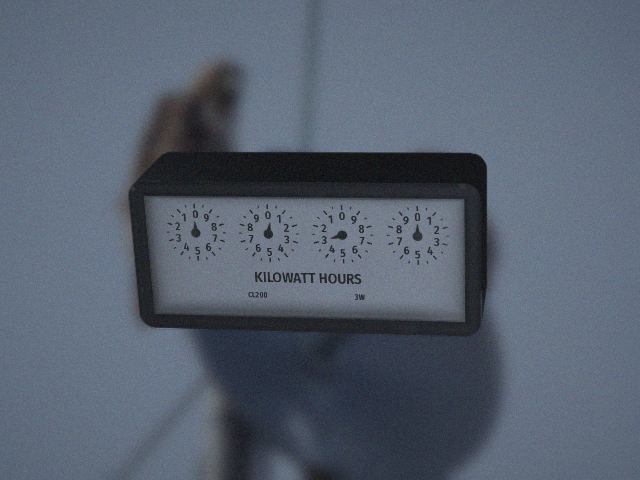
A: 30 kWh
